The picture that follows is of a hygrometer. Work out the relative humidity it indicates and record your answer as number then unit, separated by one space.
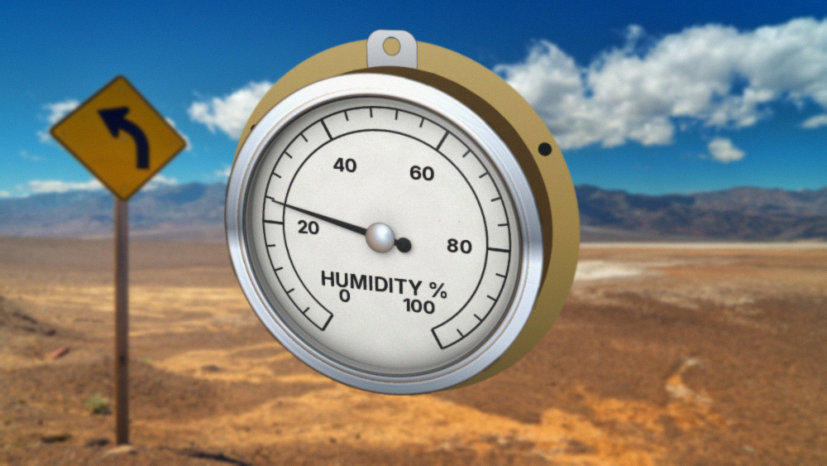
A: 24 %
